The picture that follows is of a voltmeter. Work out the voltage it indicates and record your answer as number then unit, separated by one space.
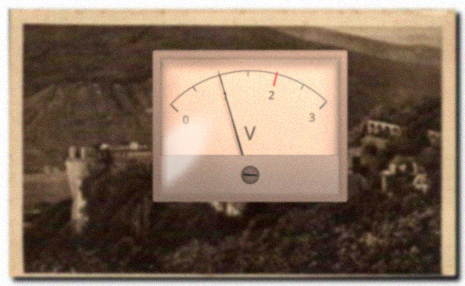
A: 1 V
